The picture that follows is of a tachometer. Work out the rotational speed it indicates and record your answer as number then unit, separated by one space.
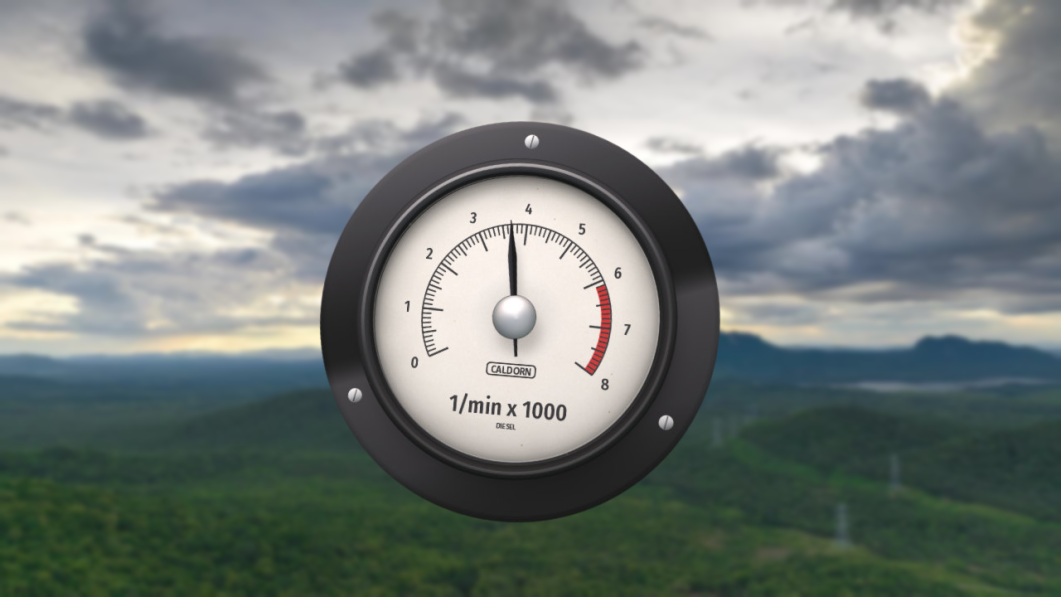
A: 3700 rpm
